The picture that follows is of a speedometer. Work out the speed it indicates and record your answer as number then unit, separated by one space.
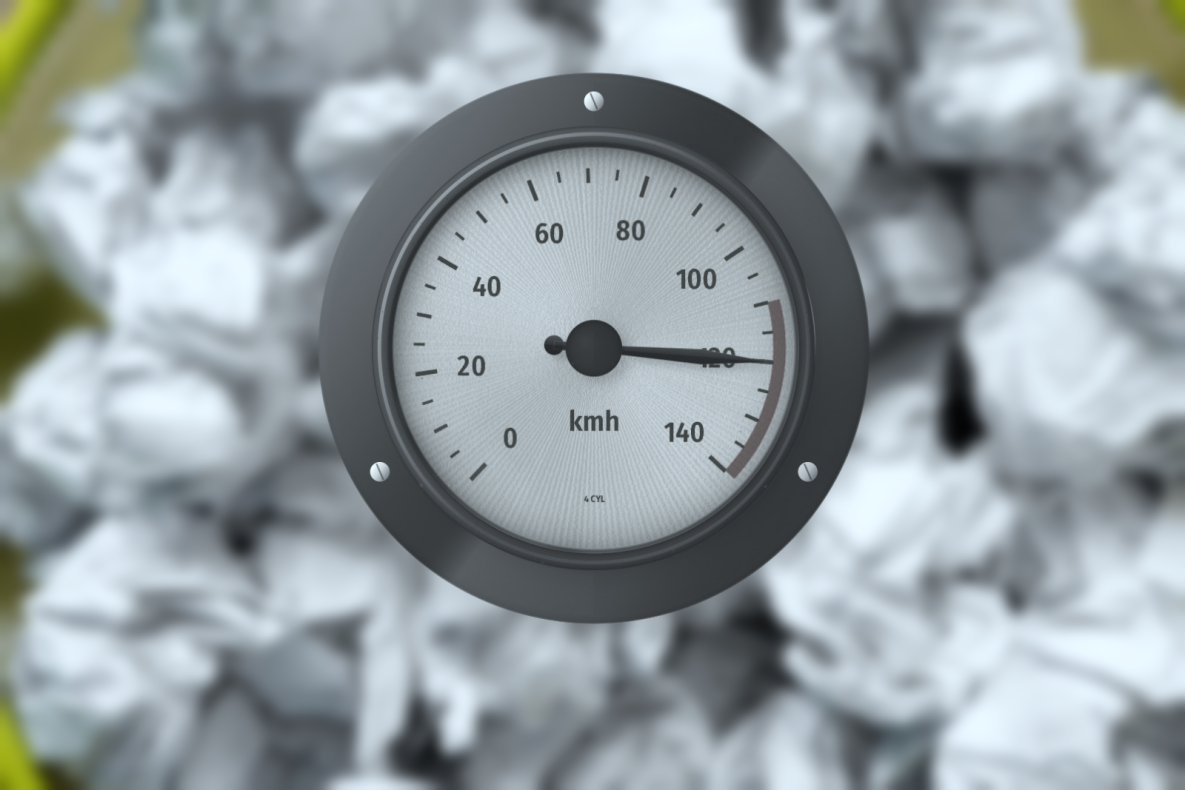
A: 120 km/h
